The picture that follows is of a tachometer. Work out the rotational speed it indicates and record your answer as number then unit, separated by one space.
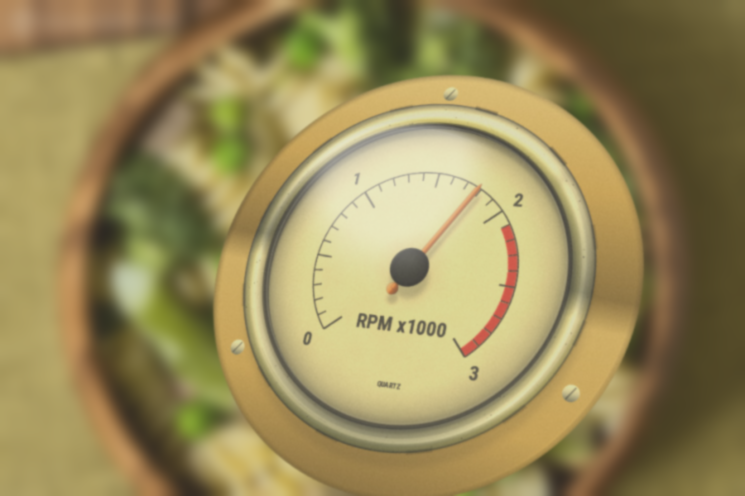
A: 1800 rpm
